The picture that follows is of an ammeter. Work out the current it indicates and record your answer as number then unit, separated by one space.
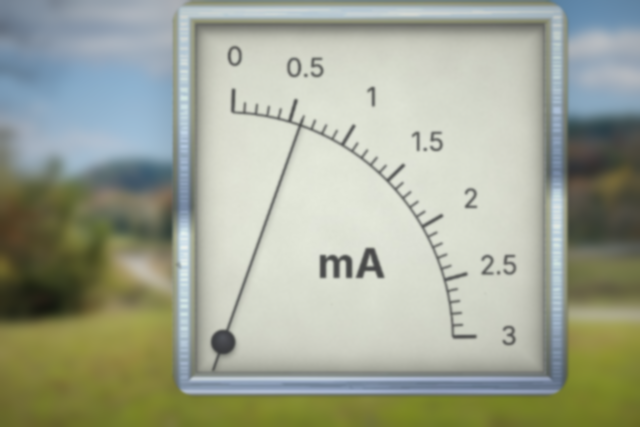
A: 0.6 mA
